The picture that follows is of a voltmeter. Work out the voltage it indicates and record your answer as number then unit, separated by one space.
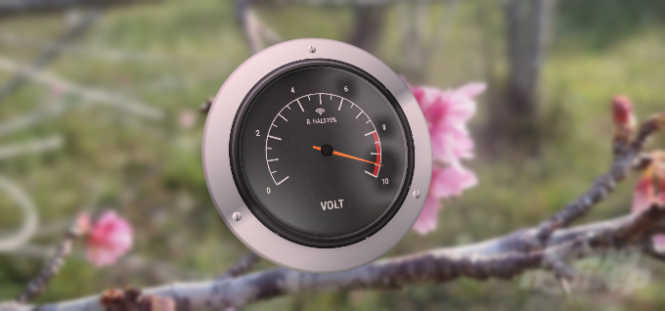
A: 9.5 V
